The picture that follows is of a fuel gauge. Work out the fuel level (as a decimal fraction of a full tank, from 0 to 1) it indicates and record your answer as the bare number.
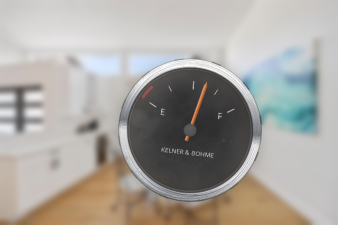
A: 0.625
